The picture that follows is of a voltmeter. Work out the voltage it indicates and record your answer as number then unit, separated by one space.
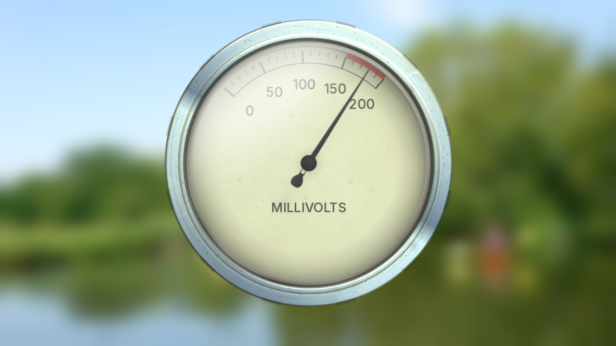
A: 180 mV
